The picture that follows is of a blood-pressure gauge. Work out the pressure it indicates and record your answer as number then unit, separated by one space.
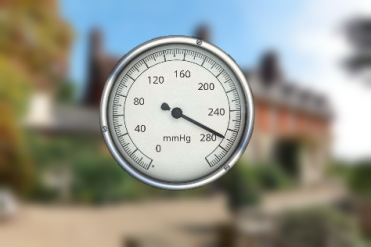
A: 270 mmHg
